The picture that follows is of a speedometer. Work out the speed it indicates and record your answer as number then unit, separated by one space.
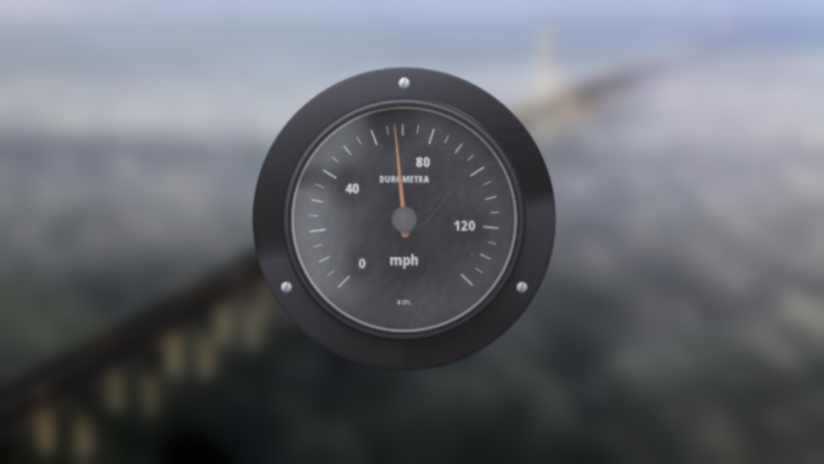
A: 67.5 mph
